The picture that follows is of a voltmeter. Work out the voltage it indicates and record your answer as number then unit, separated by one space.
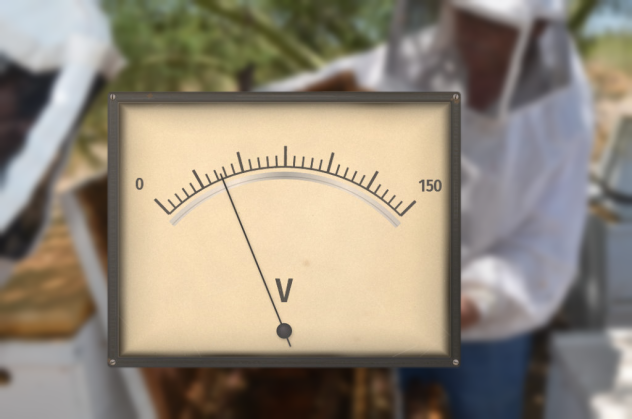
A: 37.5 V
